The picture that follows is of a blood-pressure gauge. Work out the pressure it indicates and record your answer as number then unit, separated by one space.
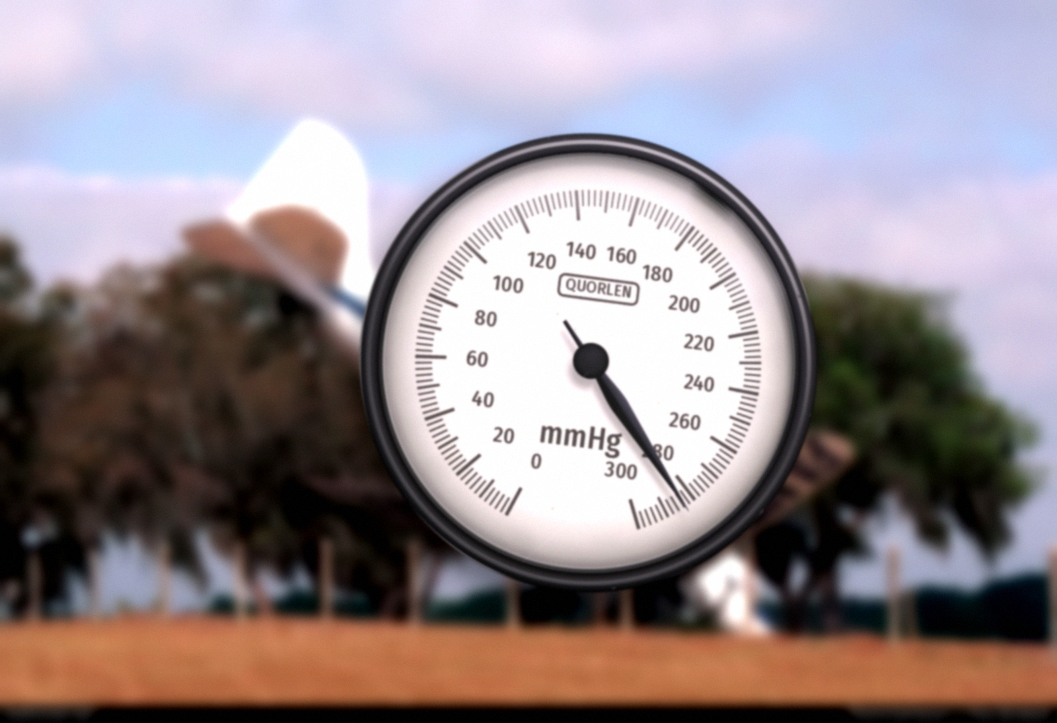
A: 284 mmHg
